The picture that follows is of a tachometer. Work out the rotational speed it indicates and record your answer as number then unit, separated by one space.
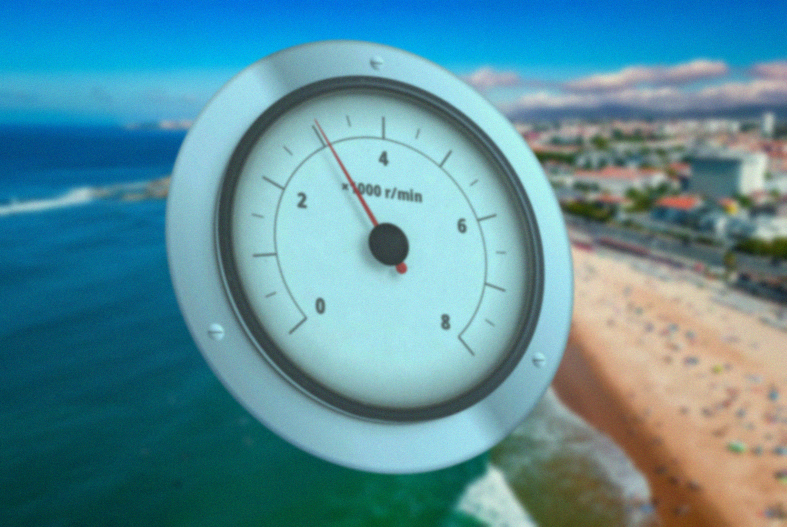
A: 3000 rpm
